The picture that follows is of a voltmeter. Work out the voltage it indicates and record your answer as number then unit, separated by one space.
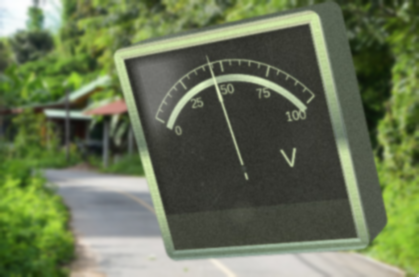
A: 45 V
